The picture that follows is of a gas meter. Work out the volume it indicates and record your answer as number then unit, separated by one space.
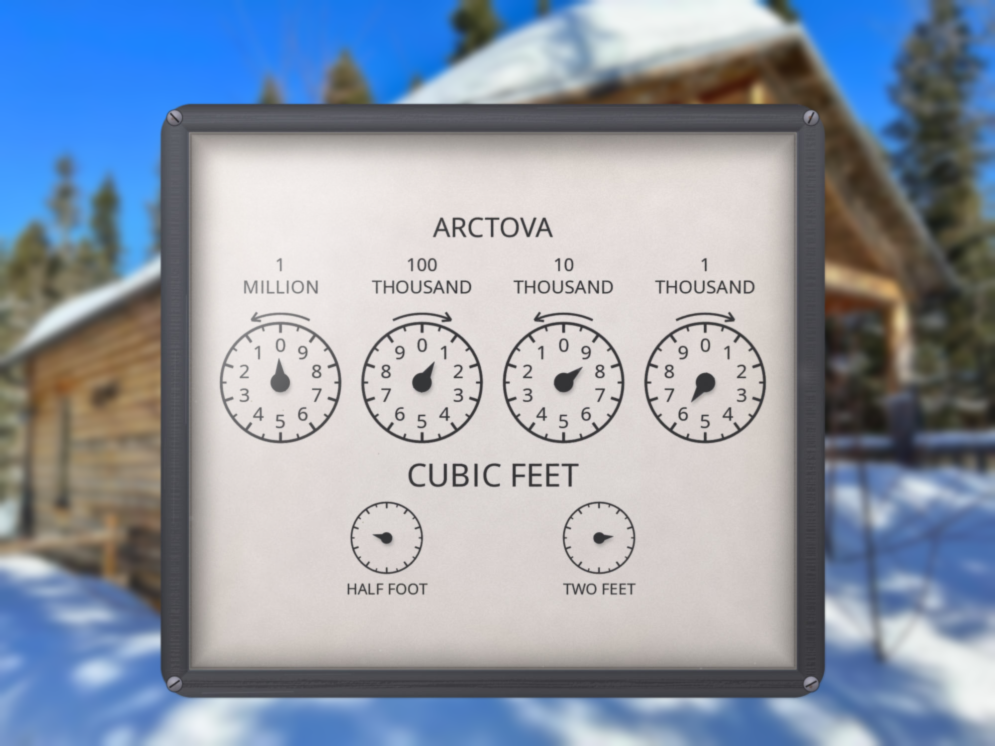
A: 8600 ft³
